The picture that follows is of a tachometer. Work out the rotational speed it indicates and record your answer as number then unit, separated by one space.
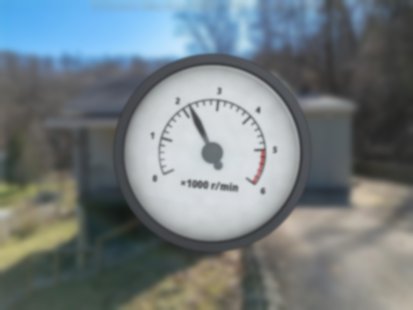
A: 2200 rpm
